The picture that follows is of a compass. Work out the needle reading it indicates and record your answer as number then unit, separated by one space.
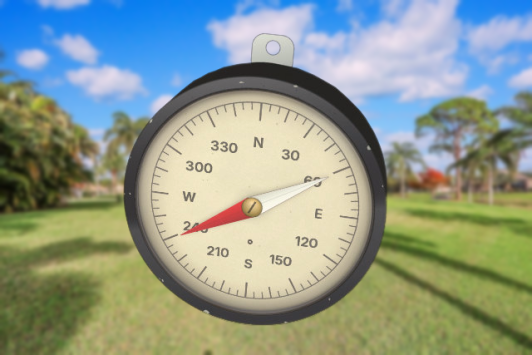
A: 240 °
